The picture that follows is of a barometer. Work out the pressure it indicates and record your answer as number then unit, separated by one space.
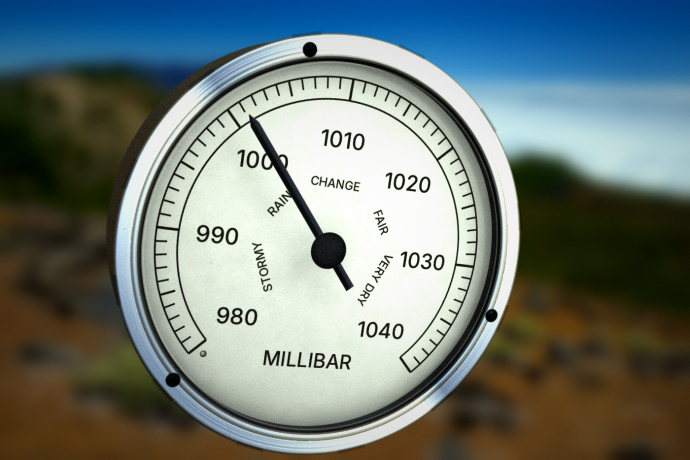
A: 1001 mbar
